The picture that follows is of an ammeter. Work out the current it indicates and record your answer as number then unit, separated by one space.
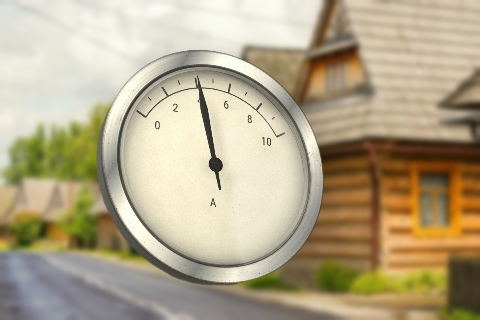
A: 4 A
